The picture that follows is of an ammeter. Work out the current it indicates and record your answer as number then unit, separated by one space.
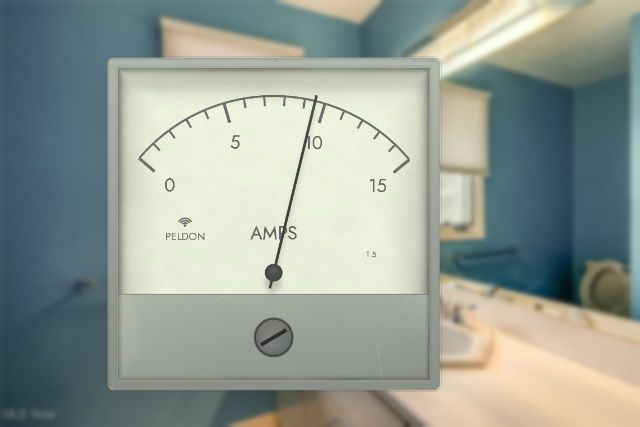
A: 9.5 A
